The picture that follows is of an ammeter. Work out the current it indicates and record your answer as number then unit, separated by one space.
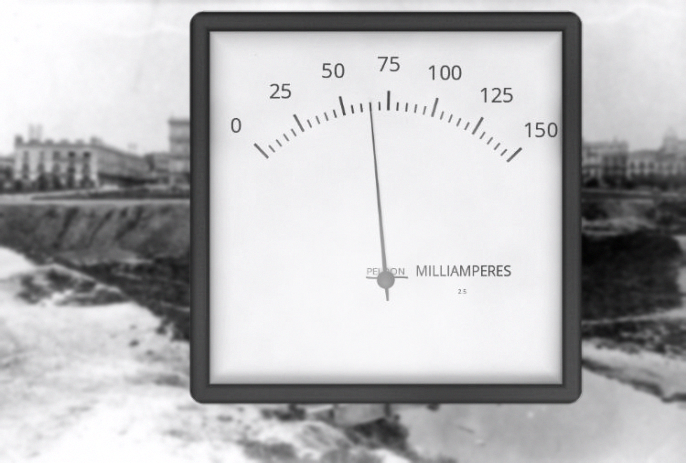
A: 65 mA
